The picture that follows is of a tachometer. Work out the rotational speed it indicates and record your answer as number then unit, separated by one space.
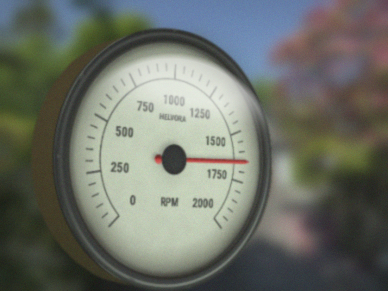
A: 1650 rpm
